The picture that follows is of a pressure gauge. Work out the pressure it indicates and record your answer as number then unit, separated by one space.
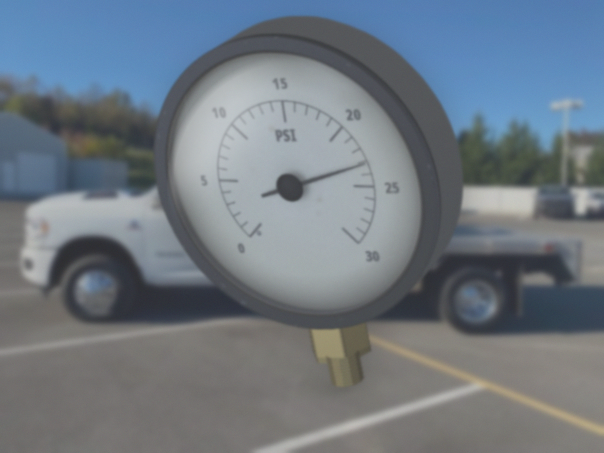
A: 23 psi
